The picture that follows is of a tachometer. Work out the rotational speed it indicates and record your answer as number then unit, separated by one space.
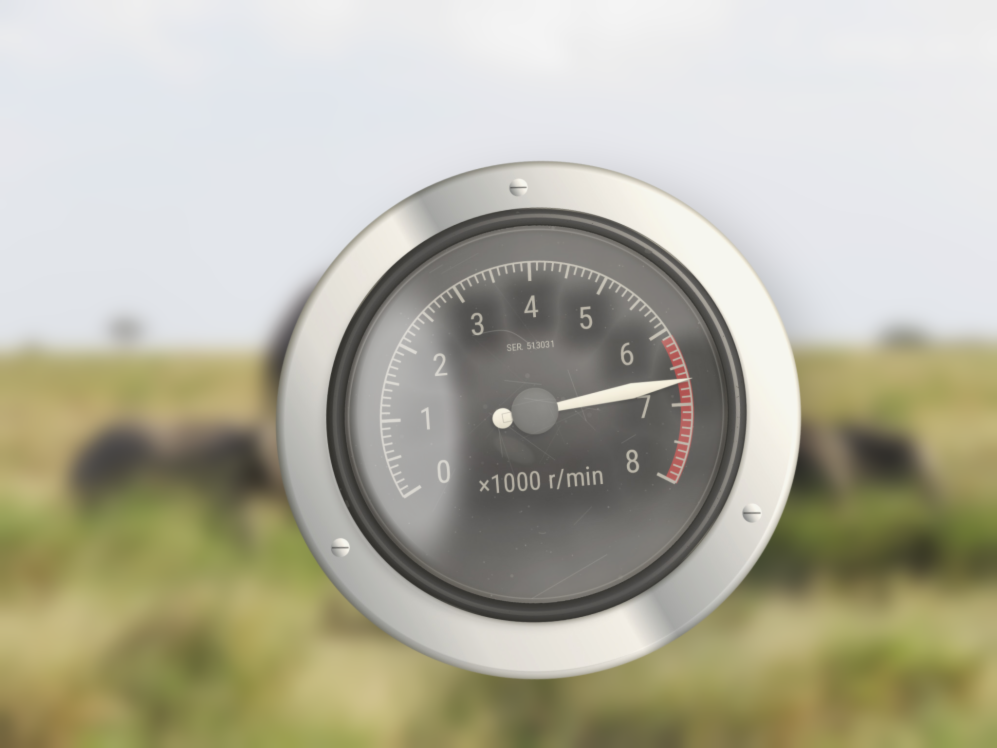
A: 6700 rpm
